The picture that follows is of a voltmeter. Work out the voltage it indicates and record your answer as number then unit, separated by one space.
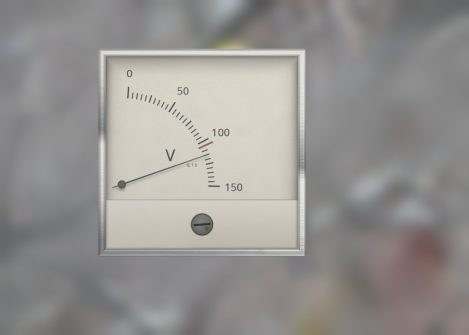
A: 115 V
